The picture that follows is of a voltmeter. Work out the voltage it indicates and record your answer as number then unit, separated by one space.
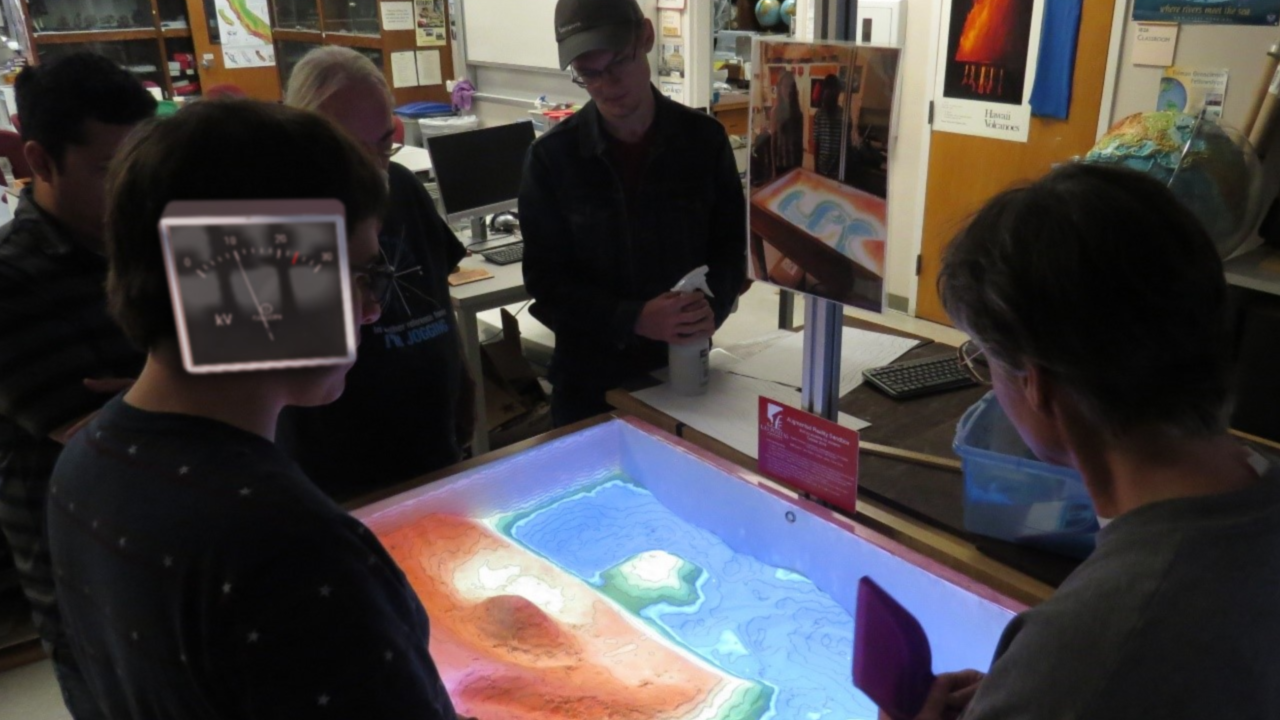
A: 10 kV
